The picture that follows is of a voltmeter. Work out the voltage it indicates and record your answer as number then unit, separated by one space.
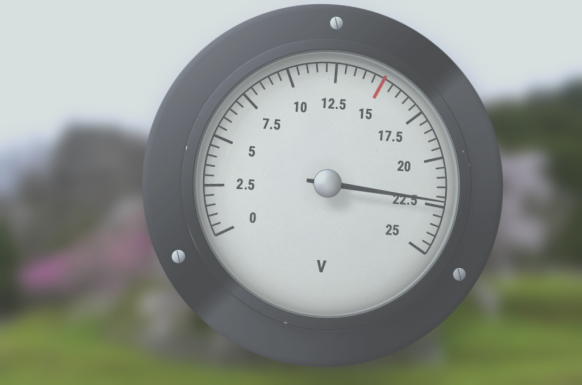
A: 22.25 V
